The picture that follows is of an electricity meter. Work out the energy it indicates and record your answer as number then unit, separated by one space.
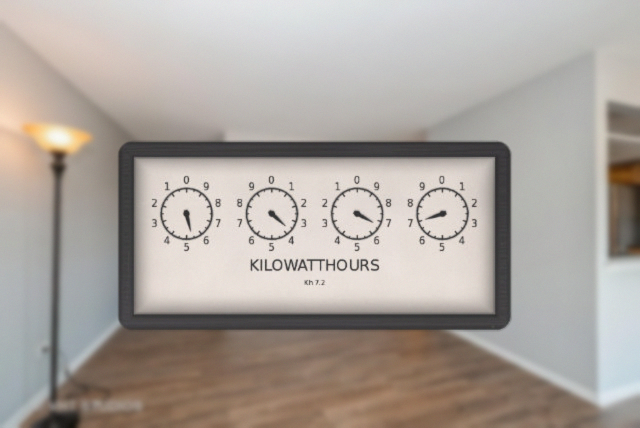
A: 5367 kWh
